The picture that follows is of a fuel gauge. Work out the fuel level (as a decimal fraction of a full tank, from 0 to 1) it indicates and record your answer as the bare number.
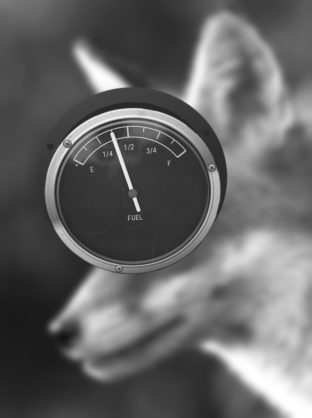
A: 0.375
